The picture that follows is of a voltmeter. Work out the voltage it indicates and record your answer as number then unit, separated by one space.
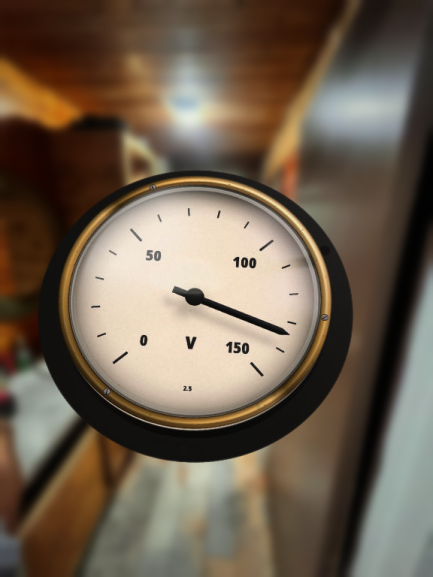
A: 135 V
